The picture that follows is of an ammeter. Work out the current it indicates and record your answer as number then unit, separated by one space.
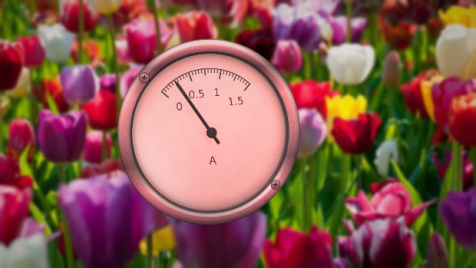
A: 0.25 A
